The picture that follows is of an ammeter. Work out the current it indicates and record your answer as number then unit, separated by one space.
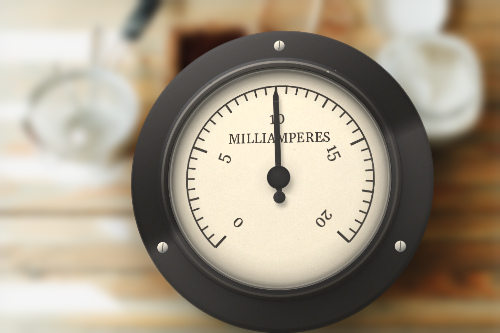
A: 10 mA
